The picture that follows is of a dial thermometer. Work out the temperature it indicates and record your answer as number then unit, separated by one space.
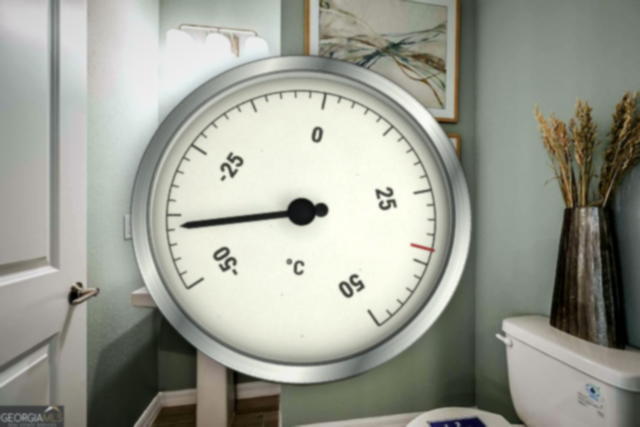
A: -40 °C
